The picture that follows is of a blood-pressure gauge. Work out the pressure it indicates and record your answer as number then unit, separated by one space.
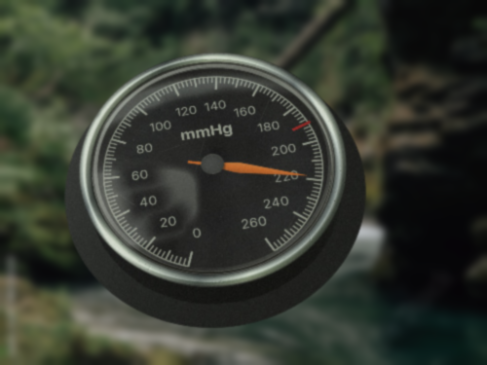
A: 220 mmHg
